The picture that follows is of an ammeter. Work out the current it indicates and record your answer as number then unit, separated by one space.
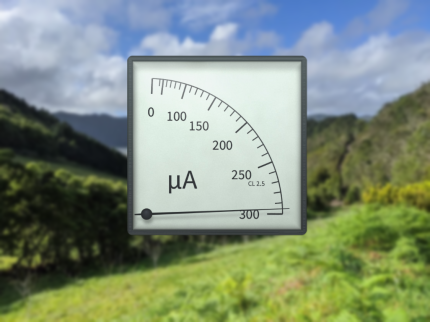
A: 295 µA
